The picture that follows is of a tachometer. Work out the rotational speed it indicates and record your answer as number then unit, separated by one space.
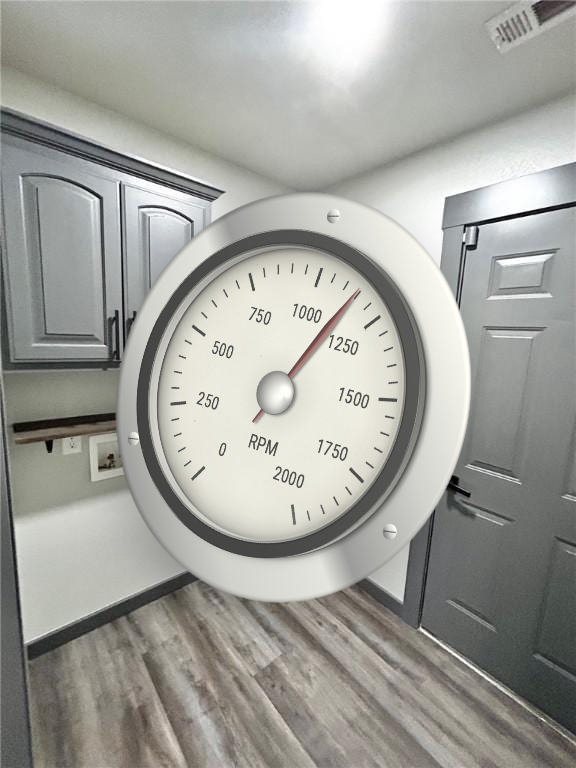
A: 1150 rpm
